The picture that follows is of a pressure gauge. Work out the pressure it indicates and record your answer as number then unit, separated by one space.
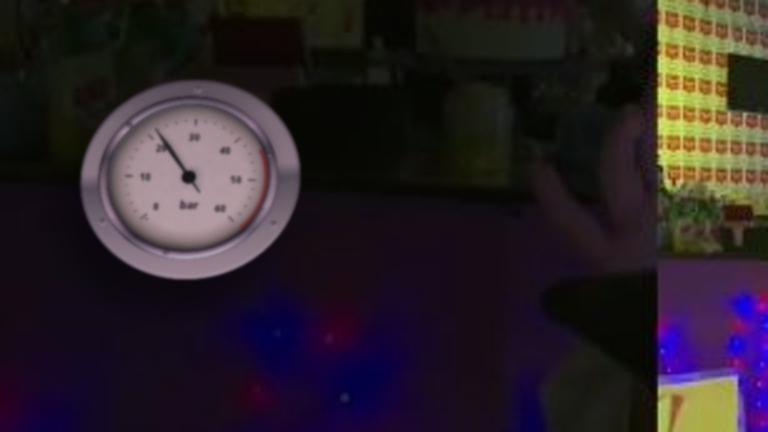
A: 22 bar
